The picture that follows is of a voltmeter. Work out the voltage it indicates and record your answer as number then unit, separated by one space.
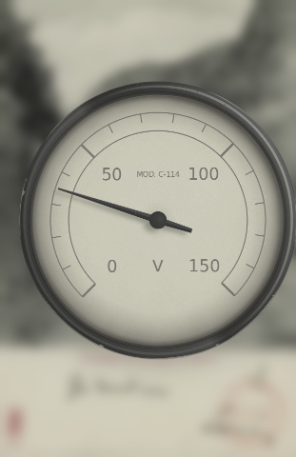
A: 35 V
